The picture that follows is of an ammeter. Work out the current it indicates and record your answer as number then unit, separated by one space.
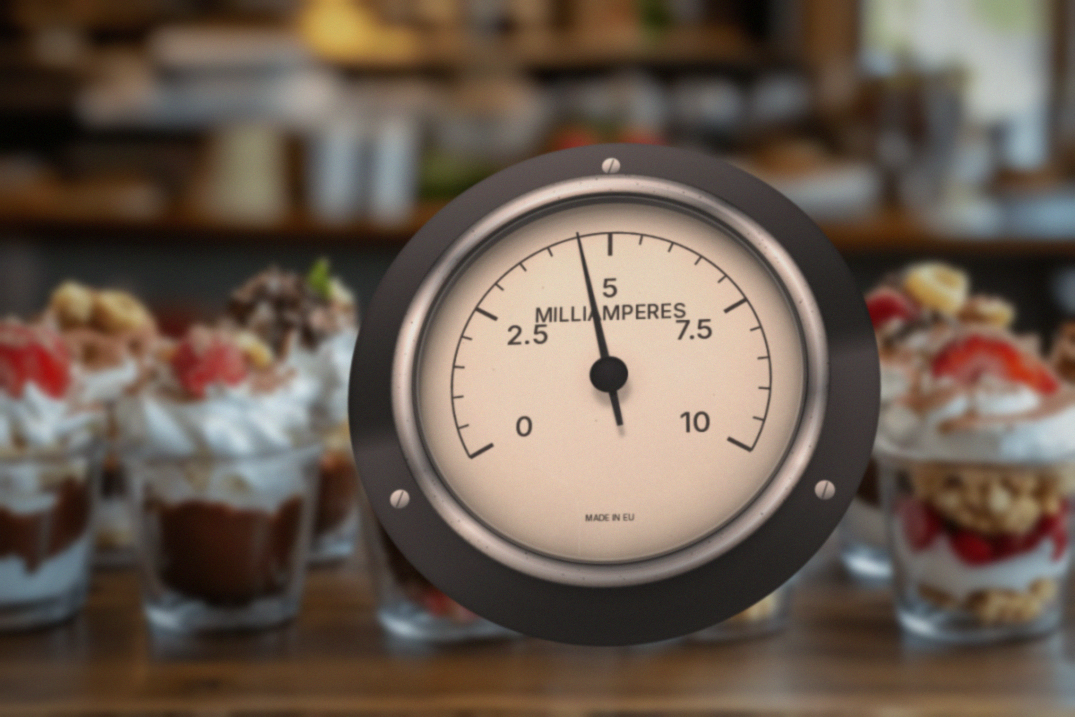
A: 4.5 mA
